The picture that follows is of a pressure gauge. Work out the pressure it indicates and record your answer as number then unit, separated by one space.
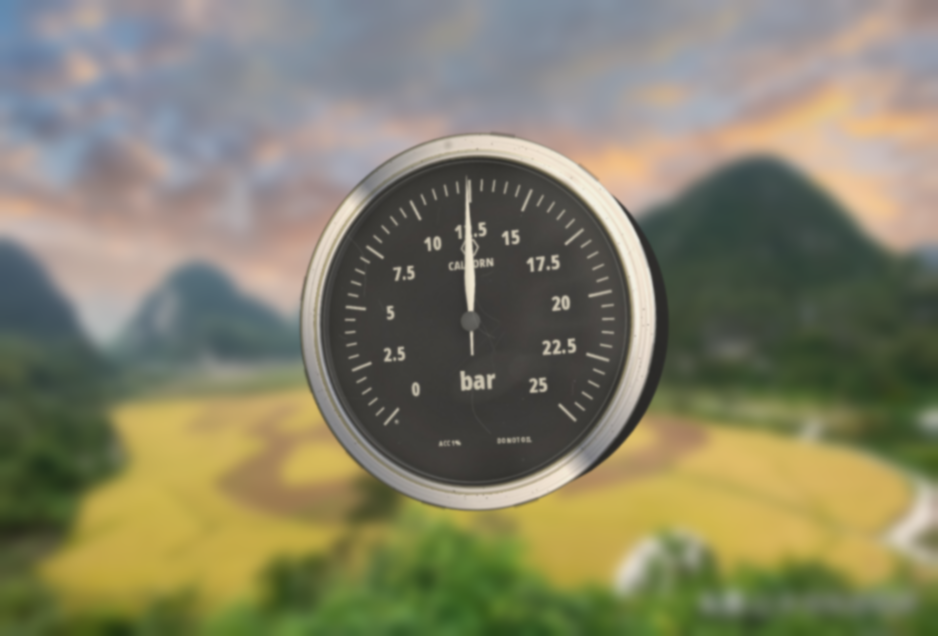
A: 12.5 bar
